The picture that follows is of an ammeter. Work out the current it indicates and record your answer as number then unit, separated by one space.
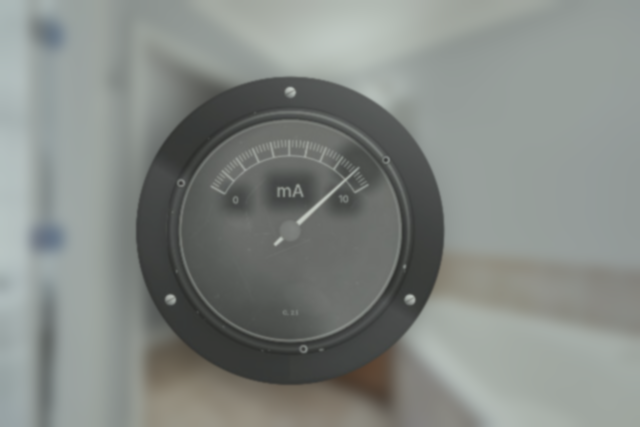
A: 9 mA
